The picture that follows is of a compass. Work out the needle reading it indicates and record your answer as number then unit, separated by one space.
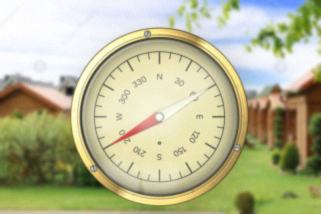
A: 240 °
